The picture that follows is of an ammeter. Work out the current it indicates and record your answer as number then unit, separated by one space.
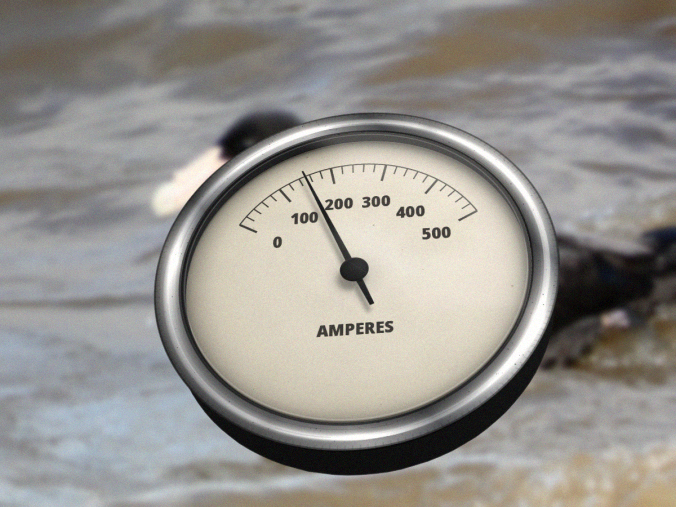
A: 150 A
